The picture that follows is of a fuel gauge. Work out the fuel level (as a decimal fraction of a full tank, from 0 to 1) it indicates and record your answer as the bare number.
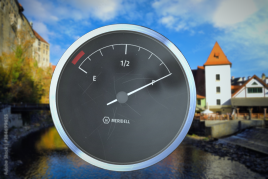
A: 1
